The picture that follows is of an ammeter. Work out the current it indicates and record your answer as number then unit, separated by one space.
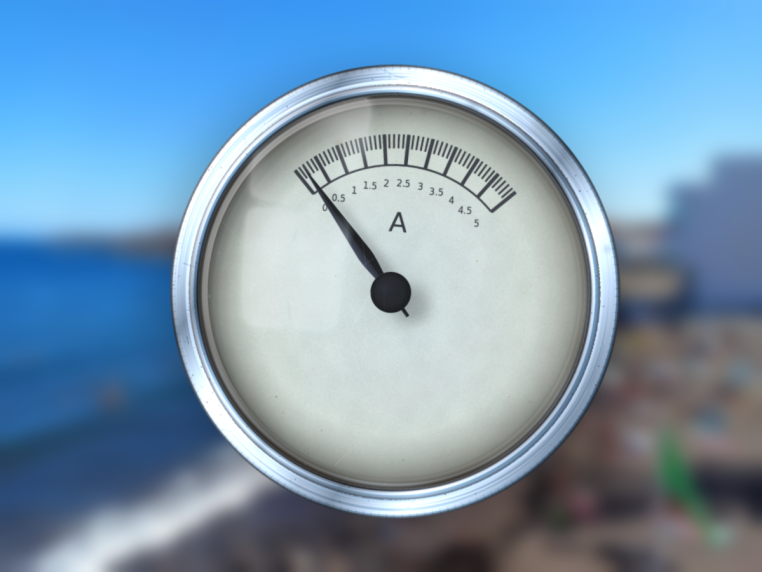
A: 0.2 A
